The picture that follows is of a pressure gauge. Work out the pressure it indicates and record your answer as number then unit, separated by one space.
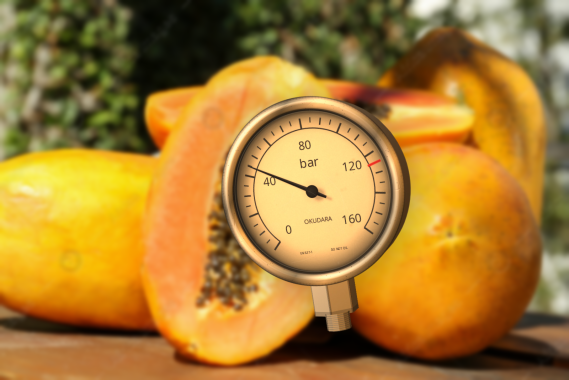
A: 45 bar
